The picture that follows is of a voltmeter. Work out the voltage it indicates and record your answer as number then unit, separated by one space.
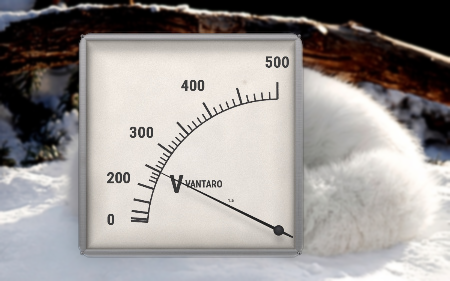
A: 250 V
